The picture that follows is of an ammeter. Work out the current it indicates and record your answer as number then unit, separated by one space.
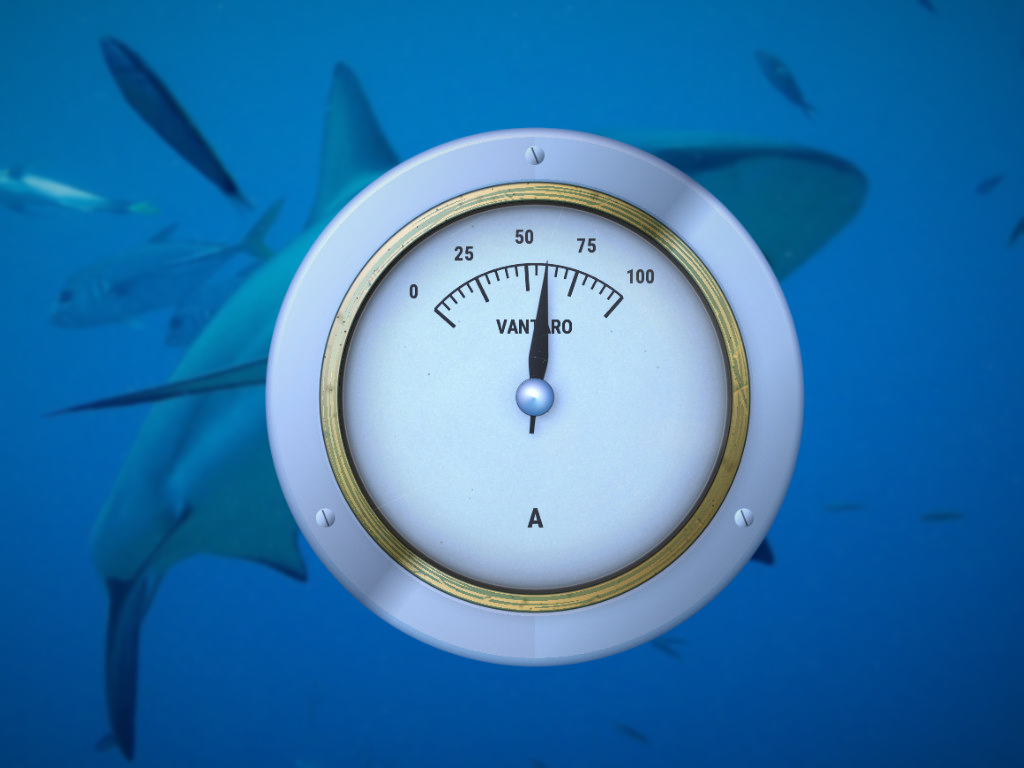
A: 60 A
